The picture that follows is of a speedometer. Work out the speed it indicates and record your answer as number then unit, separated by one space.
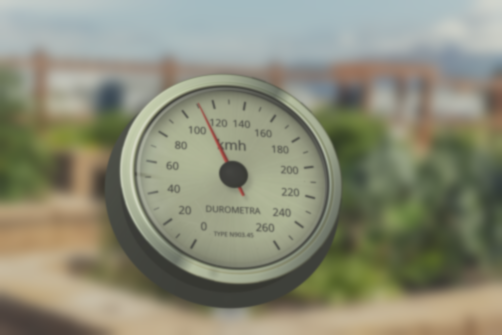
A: 110 km/h
